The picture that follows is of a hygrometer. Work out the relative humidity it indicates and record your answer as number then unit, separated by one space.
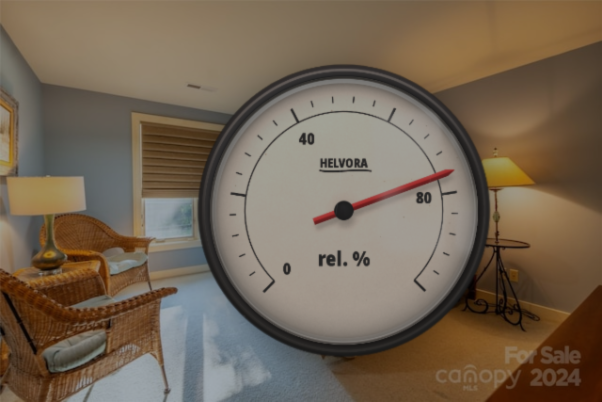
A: 76 %
